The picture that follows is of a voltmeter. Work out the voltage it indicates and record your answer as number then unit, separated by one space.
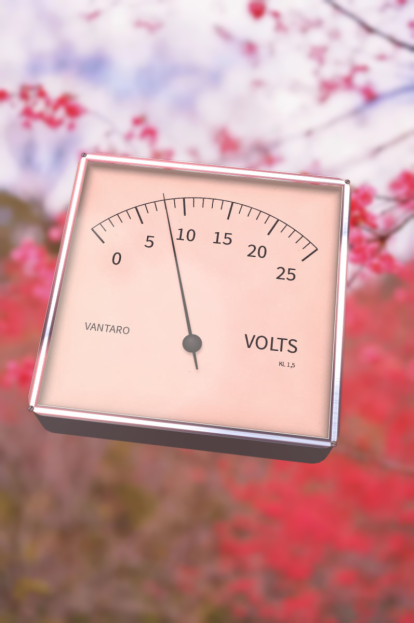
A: 8 V
